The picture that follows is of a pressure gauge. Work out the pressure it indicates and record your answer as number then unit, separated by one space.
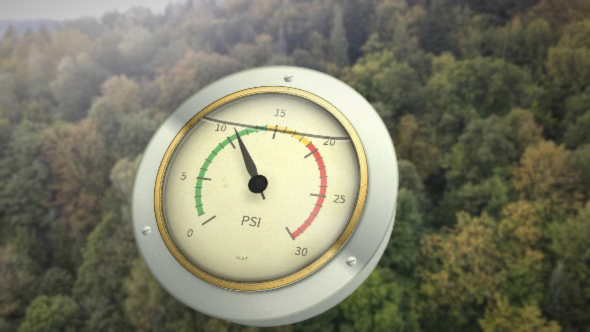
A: 11 psi
